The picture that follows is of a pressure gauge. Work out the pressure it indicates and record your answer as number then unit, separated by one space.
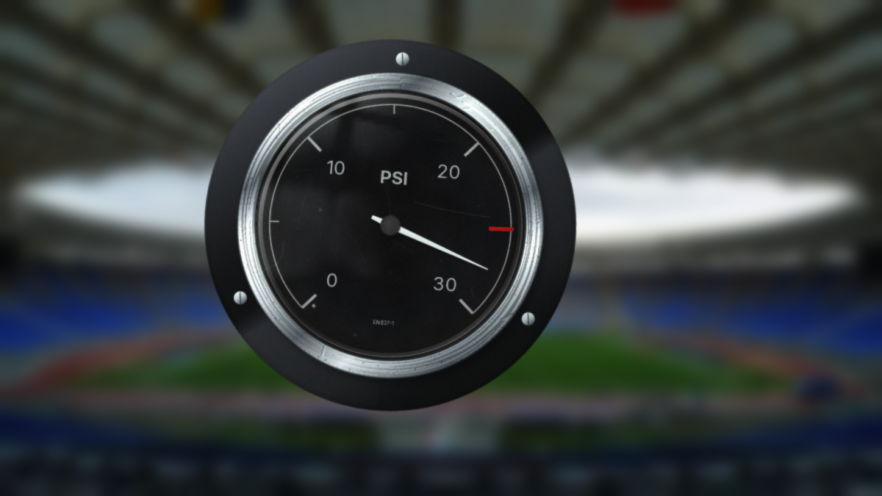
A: 27.5 psi
